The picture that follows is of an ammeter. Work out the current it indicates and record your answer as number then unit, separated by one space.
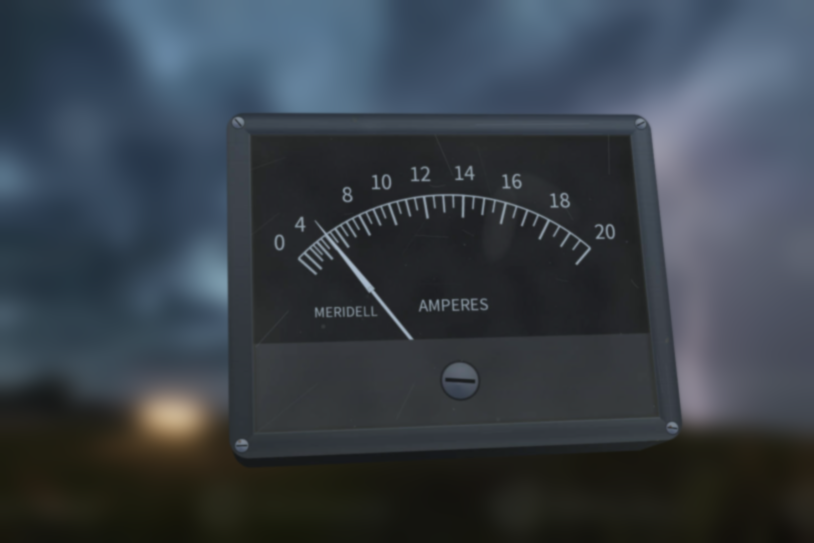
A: 5 A
